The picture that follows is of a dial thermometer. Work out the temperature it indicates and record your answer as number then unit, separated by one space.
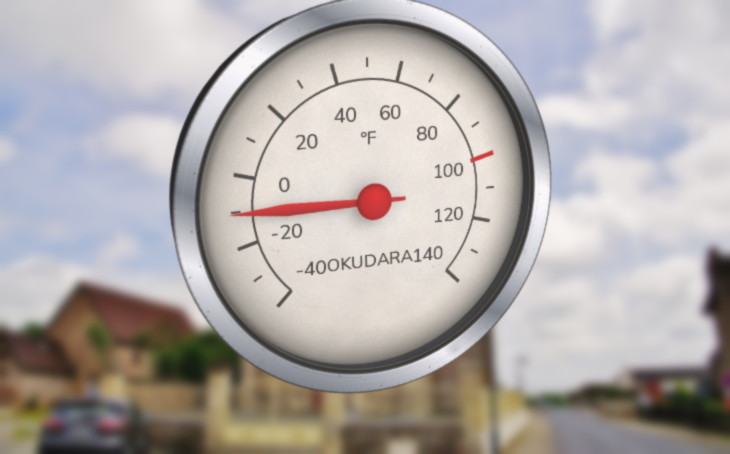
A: -10 °F
